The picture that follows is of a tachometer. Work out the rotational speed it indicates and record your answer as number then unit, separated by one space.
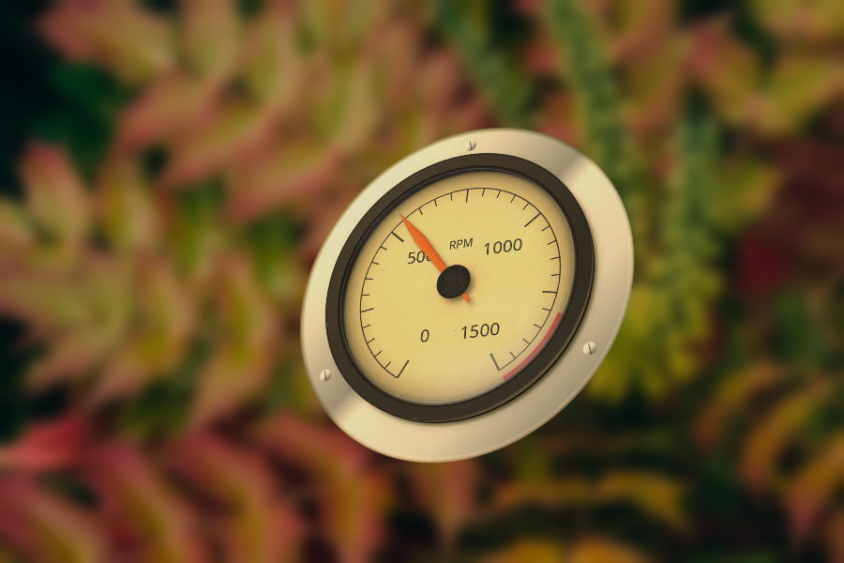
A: 550 rpm
